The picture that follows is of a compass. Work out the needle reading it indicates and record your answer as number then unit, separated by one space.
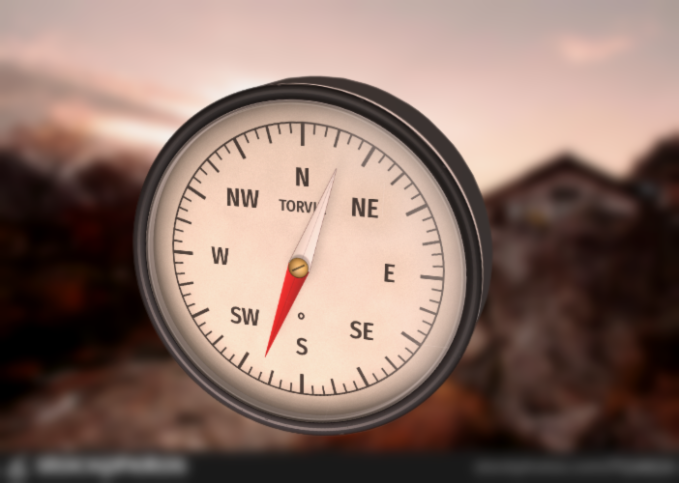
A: 200 °
